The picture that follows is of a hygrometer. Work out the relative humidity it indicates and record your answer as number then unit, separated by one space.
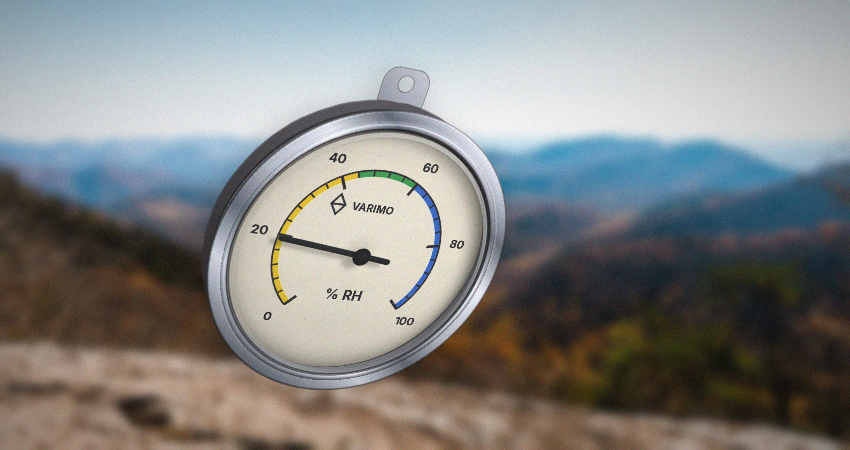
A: 20 %
